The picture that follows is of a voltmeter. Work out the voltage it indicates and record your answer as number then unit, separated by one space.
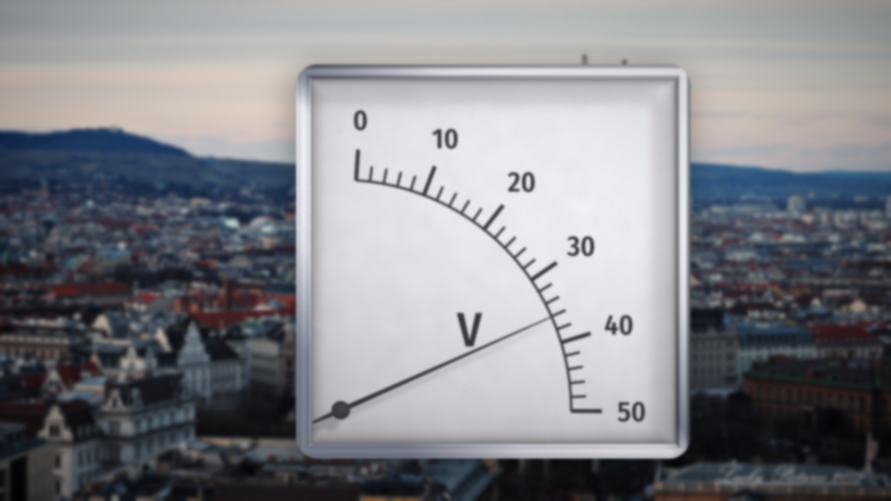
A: 36 V
